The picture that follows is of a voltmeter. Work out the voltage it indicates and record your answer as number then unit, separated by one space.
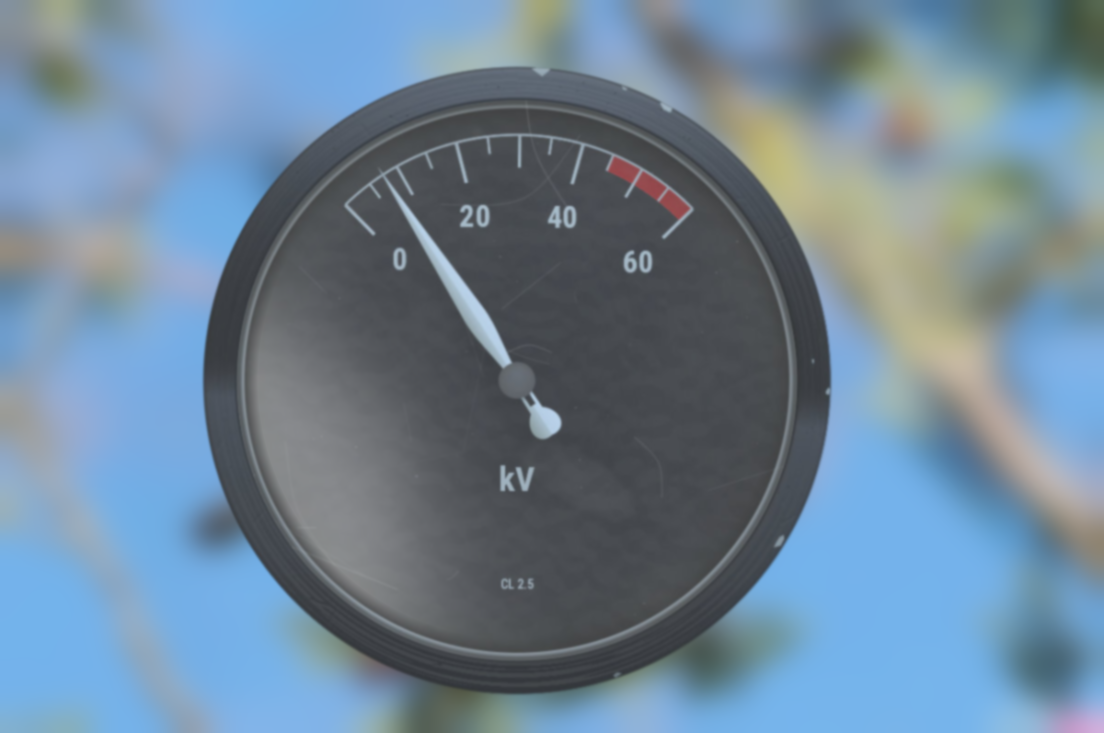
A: 7.5 kV
